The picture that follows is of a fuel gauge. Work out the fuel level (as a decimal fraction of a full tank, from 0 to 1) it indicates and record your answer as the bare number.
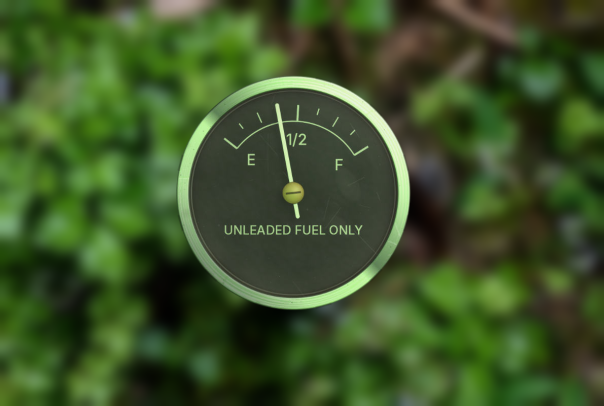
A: 0.375
